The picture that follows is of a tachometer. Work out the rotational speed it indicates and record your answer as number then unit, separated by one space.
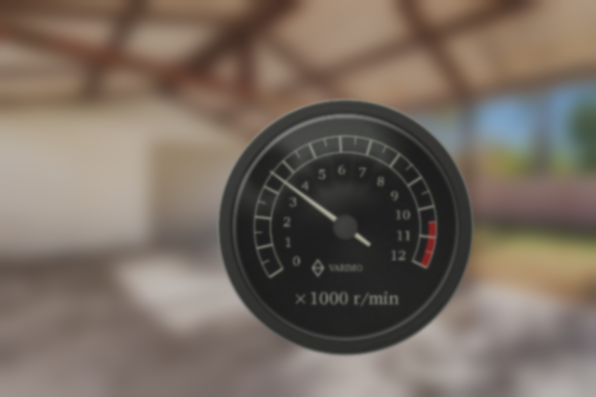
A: 3500 rpm
